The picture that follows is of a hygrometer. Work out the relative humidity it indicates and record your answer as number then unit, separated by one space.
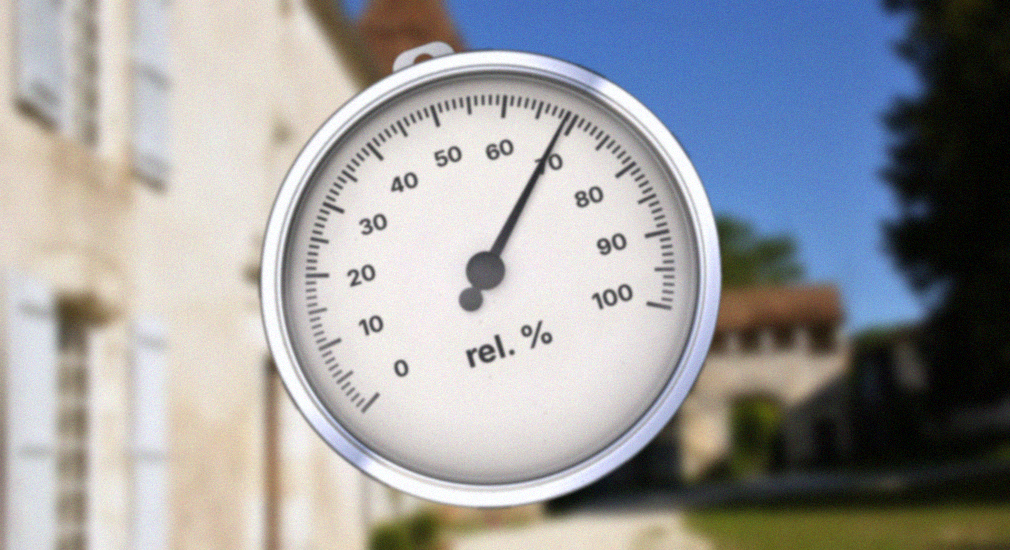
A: 69 %
